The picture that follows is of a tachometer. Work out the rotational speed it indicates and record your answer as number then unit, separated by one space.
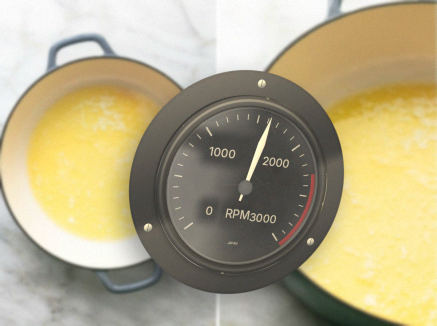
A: 1600 rpm
